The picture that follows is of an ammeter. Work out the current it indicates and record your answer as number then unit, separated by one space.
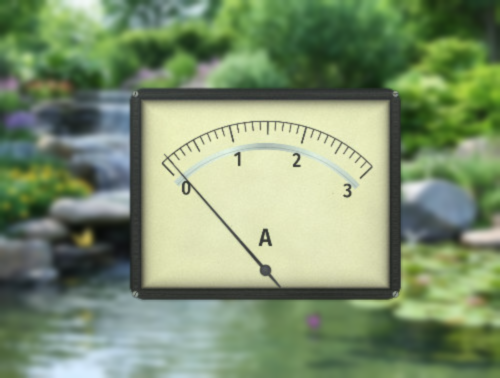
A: 0.1 A
